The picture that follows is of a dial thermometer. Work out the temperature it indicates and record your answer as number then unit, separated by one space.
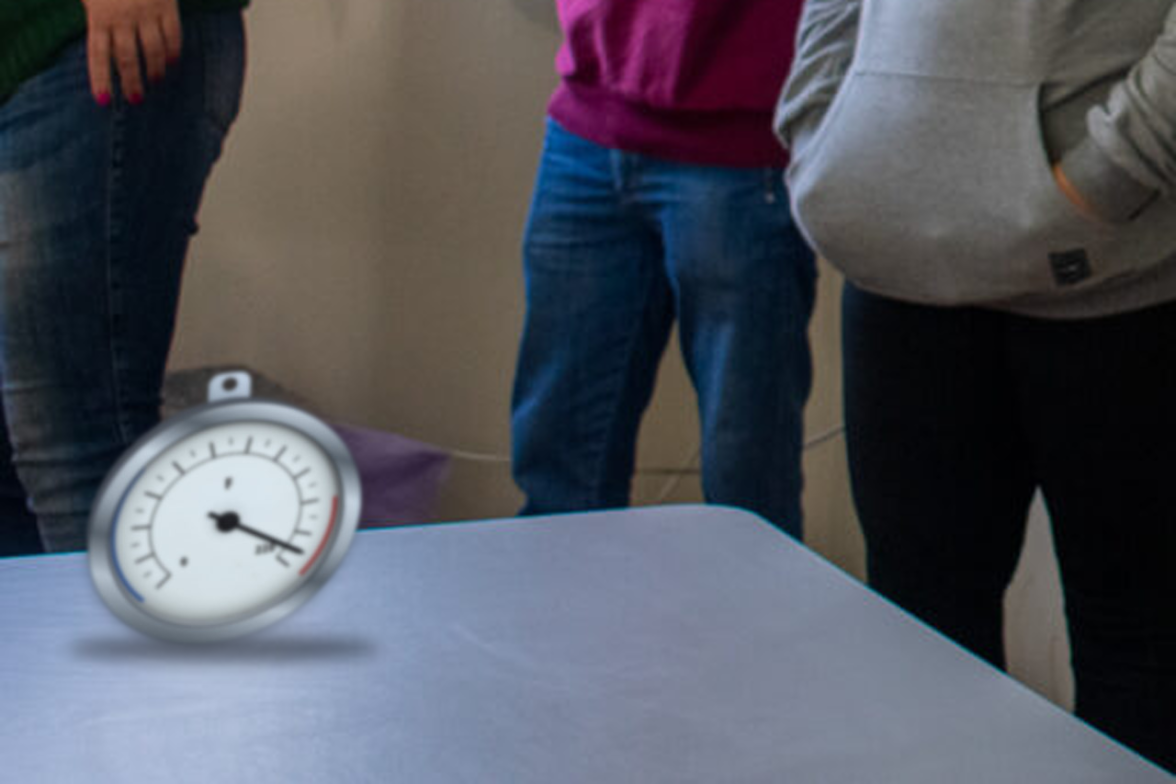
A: 210 °F
